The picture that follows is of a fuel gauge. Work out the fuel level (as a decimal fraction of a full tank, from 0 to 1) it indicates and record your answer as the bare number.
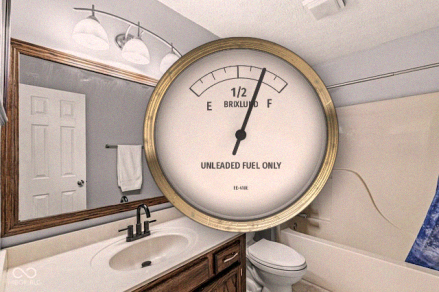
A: 0.75
